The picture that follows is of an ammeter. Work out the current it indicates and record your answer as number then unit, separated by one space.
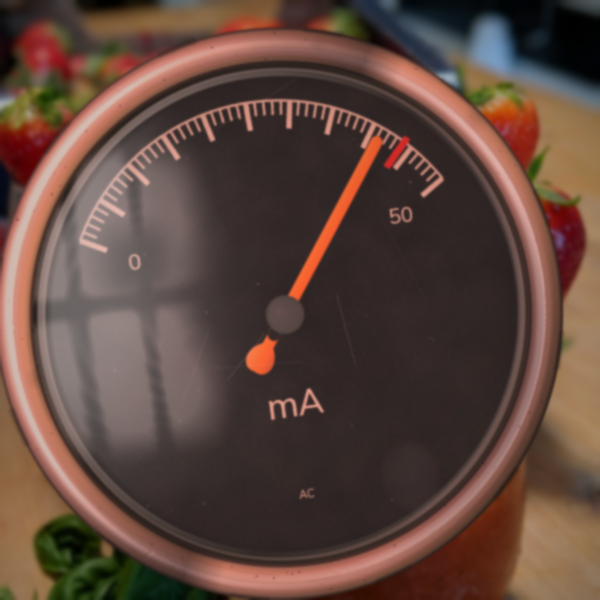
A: 41 mA
